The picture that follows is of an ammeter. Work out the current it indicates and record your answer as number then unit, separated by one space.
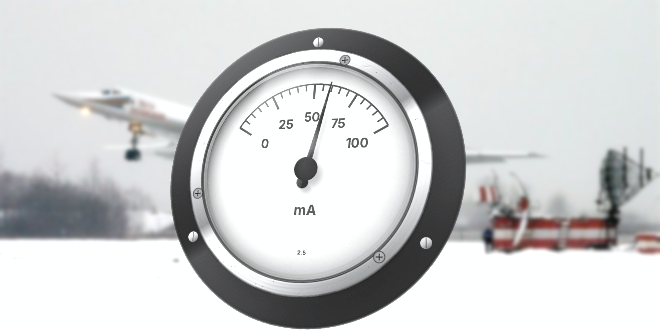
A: 60 mA
